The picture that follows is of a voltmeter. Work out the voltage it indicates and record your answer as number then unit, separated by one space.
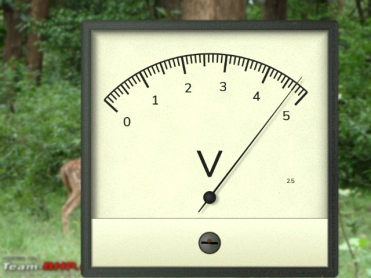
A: 4.7 V
